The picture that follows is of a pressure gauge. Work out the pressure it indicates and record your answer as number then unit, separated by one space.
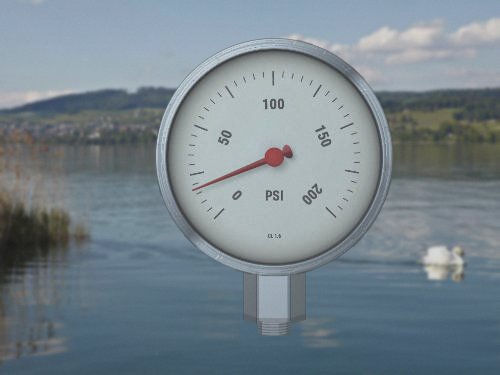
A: 17.5 psi
